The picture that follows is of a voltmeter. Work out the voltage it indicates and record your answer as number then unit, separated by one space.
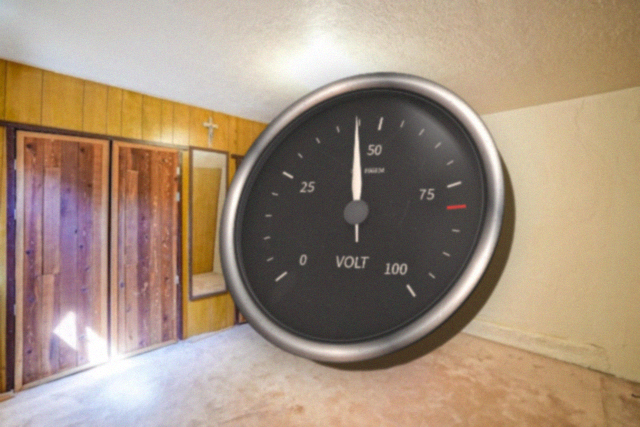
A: 45 V
